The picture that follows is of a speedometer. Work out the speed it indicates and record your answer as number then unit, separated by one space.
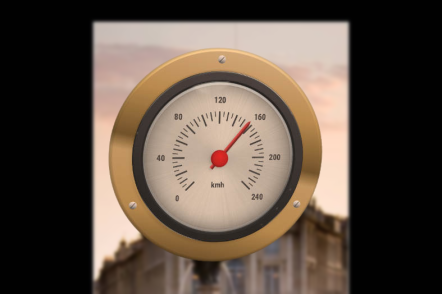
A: 155 km/h
